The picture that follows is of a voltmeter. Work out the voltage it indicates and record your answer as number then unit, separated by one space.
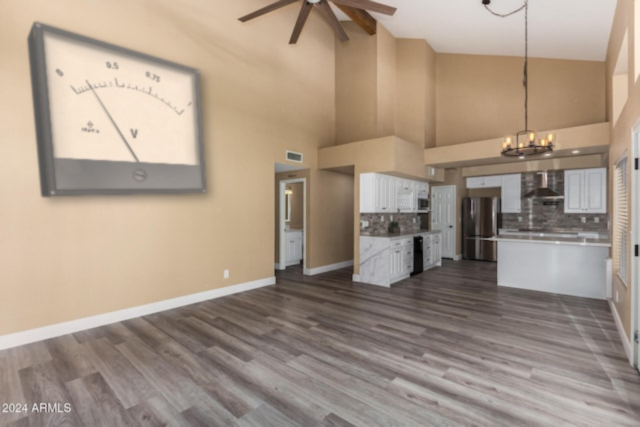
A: 0.25 V
